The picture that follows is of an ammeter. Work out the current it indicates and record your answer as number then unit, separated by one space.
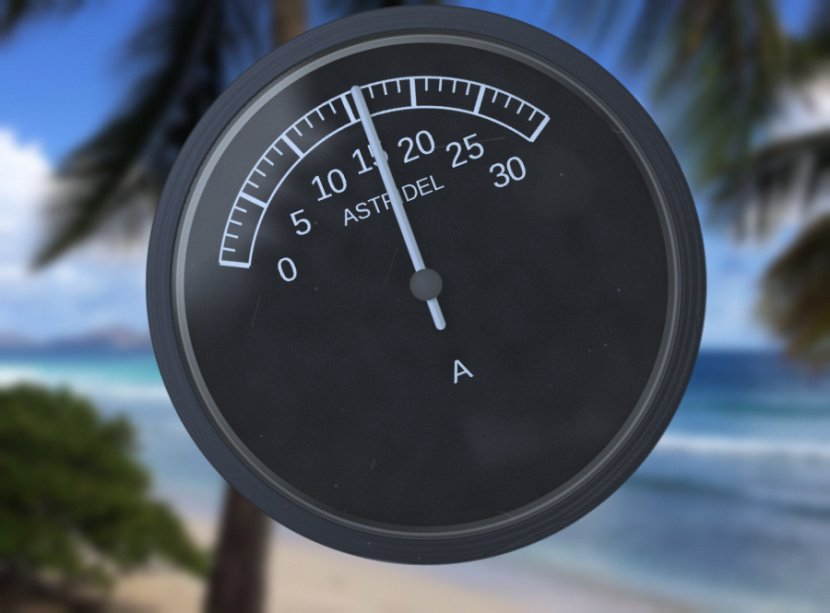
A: 16 A
